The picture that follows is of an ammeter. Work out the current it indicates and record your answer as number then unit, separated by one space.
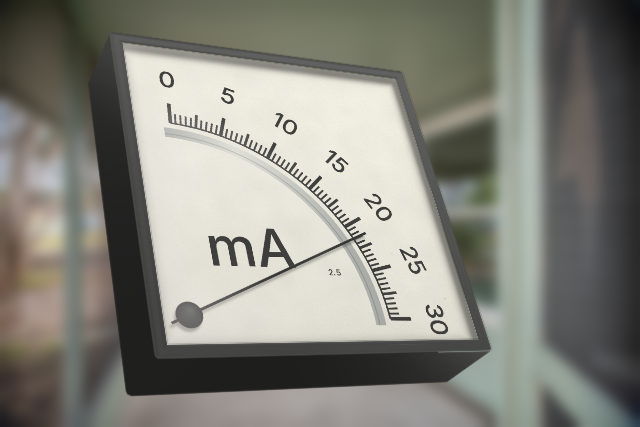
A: 21.5 mA
